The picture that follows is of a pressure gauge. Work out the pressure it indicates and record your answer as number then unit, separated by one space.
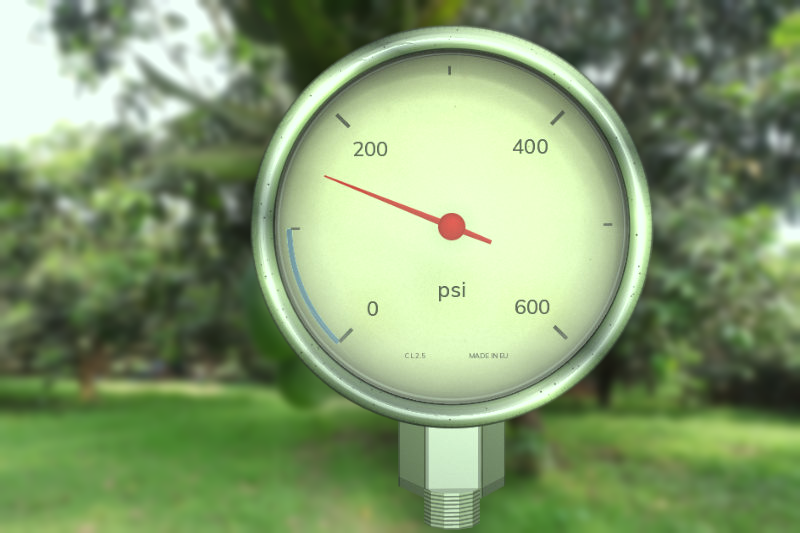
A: 150 psi
